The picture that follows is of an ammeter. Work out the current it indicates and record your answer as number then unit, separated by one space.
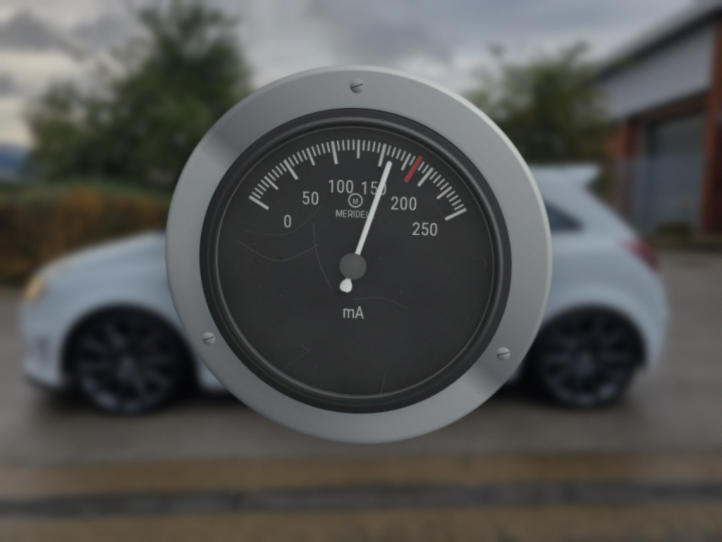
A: 160 mA
